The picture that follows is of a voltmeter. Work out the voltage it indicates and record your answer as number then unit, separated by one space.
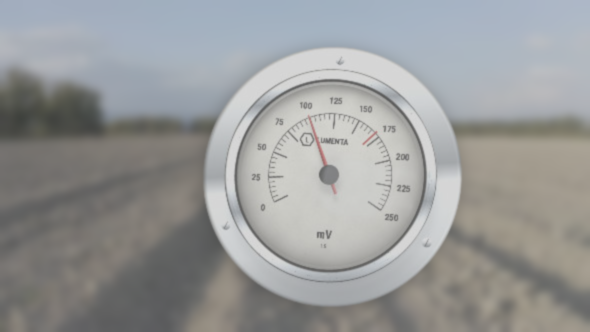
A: 100 mV
